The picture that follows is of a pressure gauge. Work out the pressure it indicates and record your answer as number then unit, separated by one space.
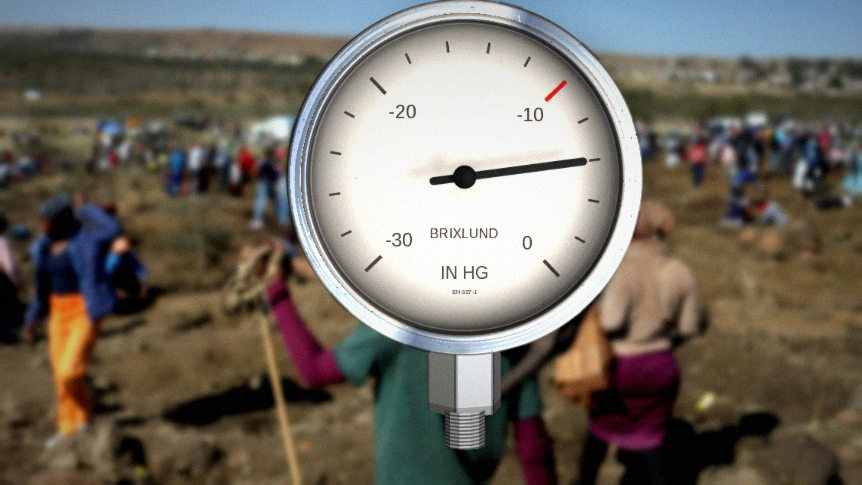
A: -6 inHg
